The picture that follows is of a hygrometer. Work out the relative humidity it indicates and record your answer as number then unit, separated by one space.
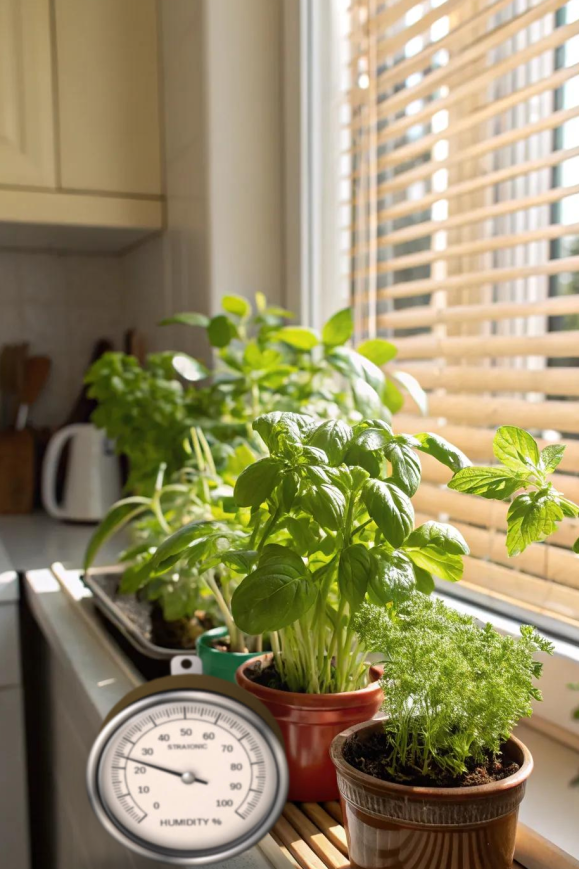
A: 25 %
